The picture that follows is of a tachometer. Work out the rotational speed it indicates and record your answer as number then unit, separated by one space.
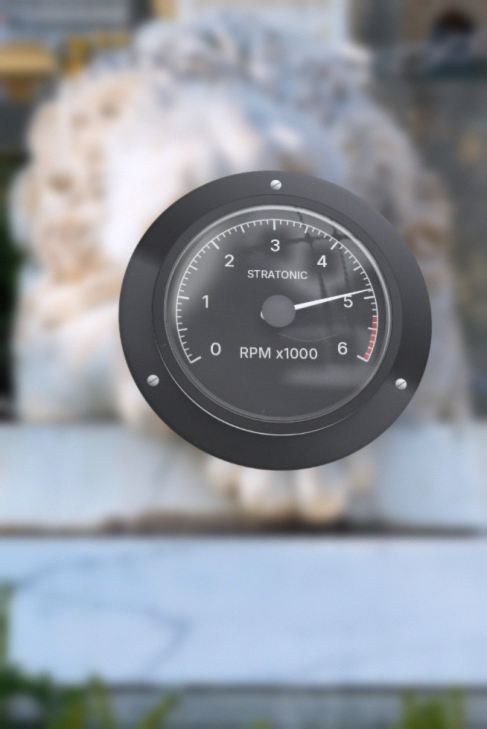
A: 4900 rpm
